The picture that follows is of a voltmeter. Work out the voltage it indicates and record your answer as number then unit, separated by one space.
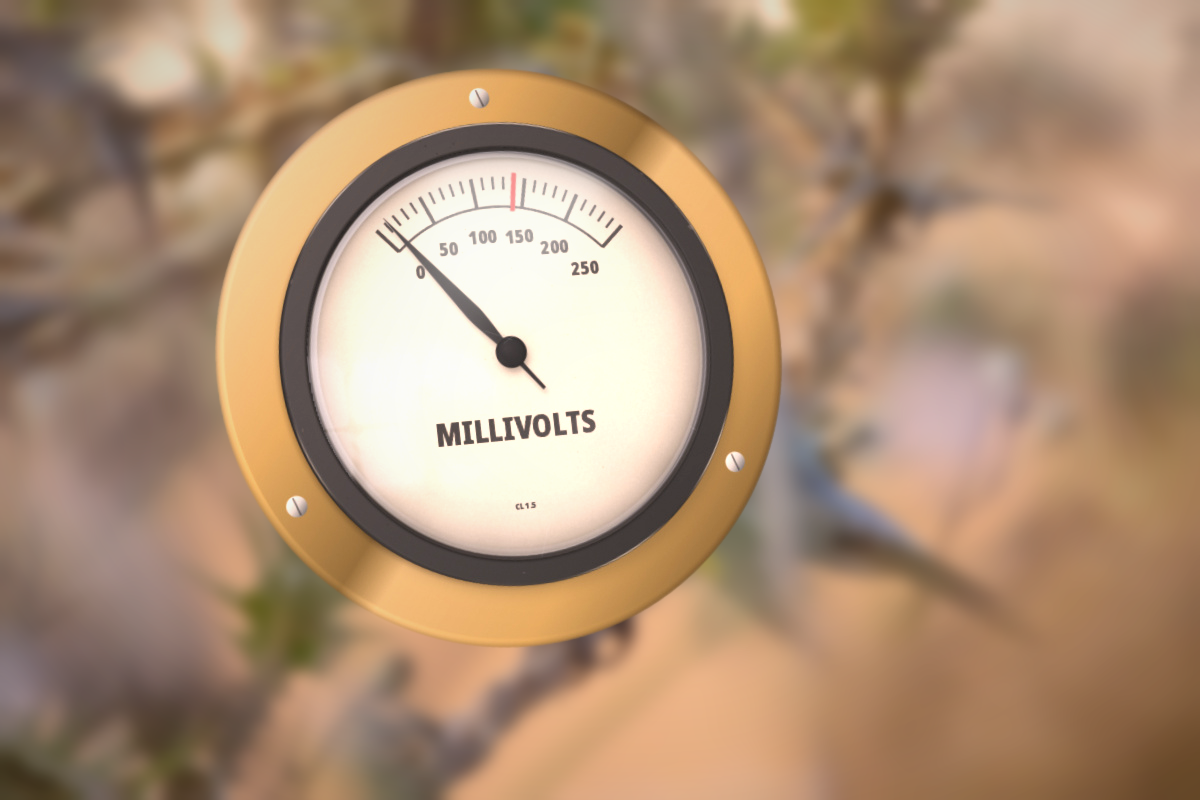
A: 10 mV
